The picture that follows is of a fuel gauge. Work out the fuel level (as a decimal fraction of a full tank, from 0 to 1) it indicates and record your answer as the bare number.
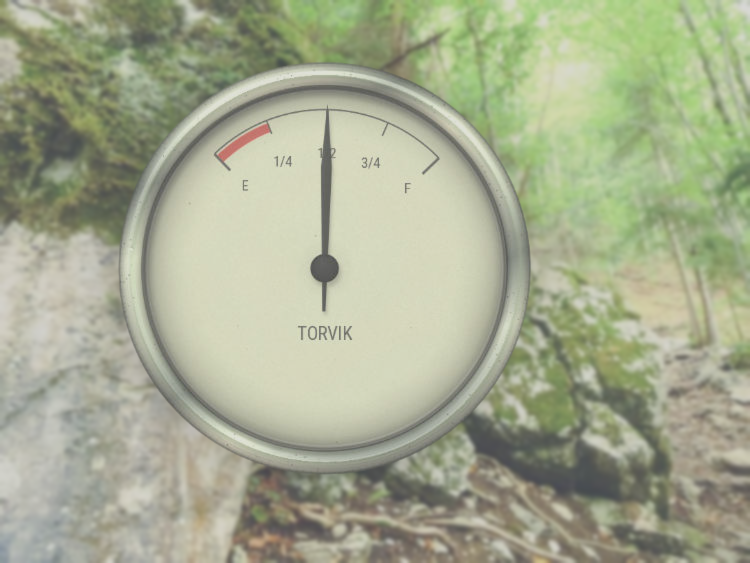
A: 0.5
